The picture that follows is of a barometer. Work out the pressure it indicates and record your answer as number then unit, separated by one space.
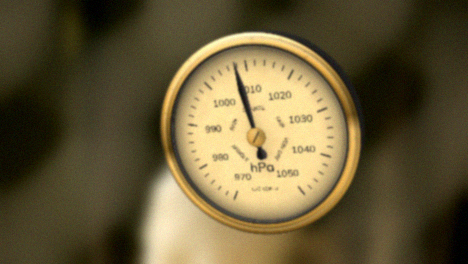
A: 1008 hPa
